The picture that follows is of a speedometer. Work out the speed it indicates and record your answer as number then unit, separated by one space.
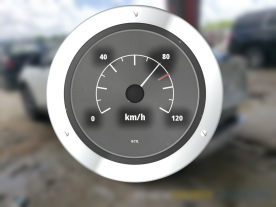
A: 80 km/h
